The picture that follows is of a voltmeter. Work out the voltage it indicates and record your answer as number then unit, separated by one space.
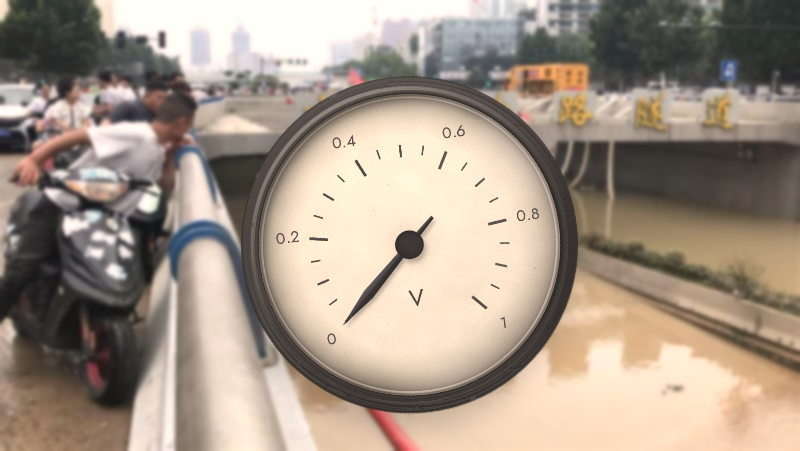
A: 0 V
